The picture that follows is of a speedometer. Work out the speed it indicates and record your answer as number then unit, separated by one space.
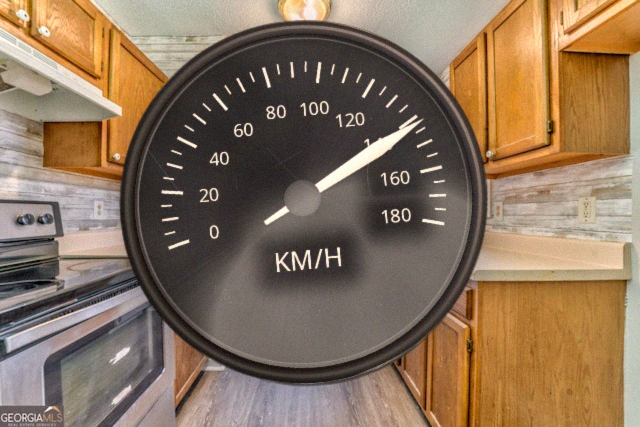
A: 142.5 km/h
